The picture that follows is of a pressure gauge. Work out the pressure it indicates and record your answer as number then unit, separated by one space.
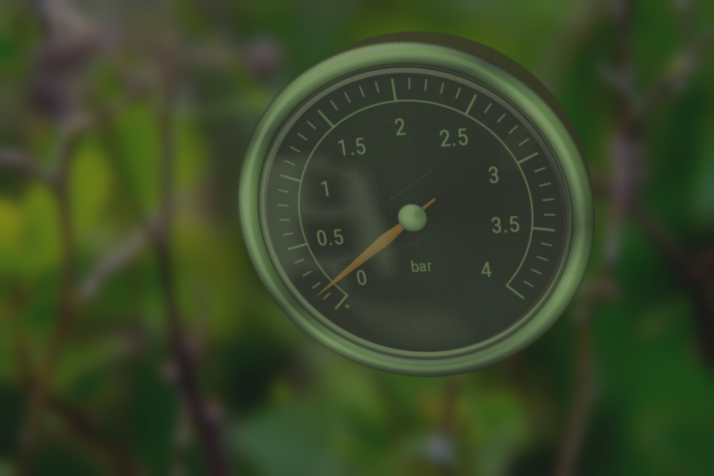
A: 0.15 bar
